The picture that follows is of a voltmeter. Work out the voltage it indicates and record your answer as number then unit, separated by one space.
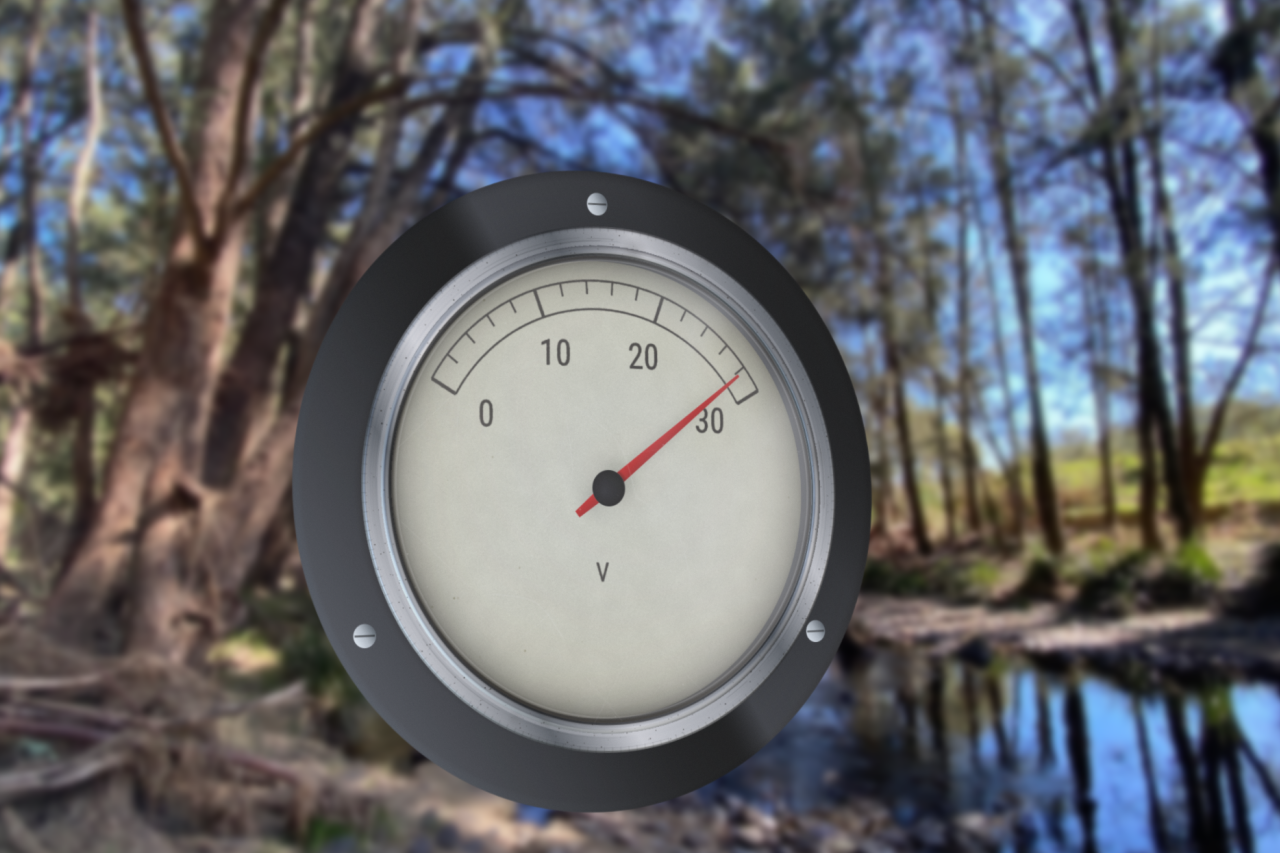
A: 28 V
